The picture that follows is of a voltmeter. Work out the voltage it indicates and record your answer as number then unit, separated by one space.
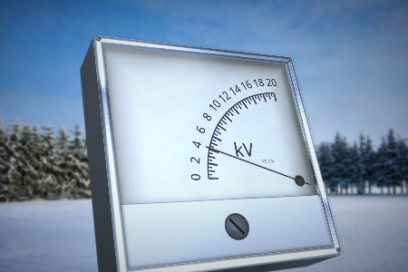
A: 4 kV
